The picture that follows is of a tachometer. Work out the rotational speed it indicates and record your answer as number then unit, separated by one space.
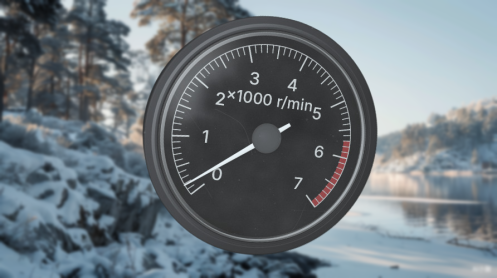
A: 200 rpm
